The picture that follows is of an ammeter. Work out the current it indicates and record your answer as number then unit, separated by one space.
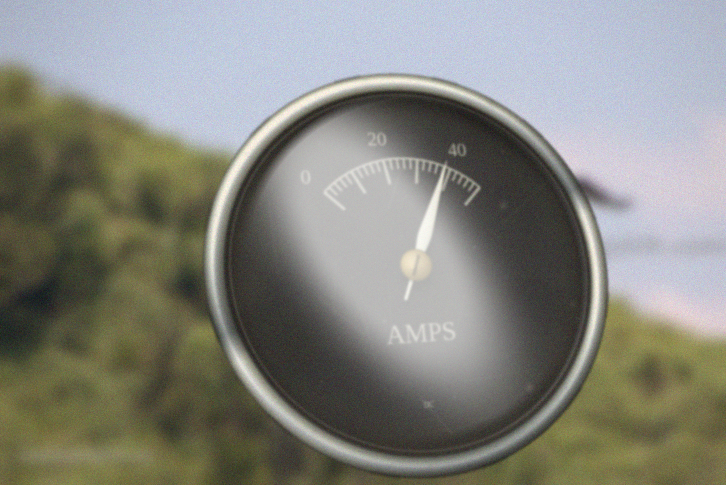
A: 38 A
